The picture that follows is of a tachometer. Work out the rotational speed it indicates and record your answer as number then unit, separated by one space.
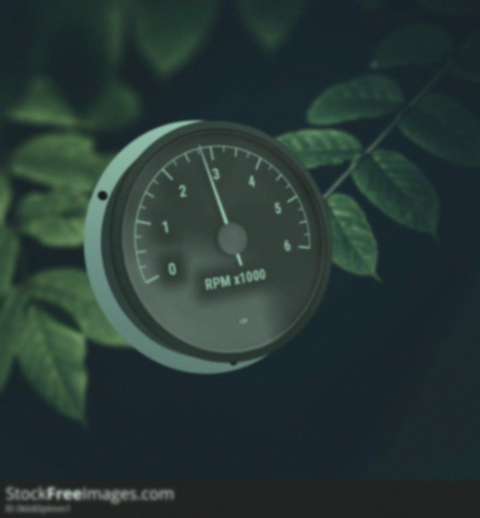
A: 2750 rpm
